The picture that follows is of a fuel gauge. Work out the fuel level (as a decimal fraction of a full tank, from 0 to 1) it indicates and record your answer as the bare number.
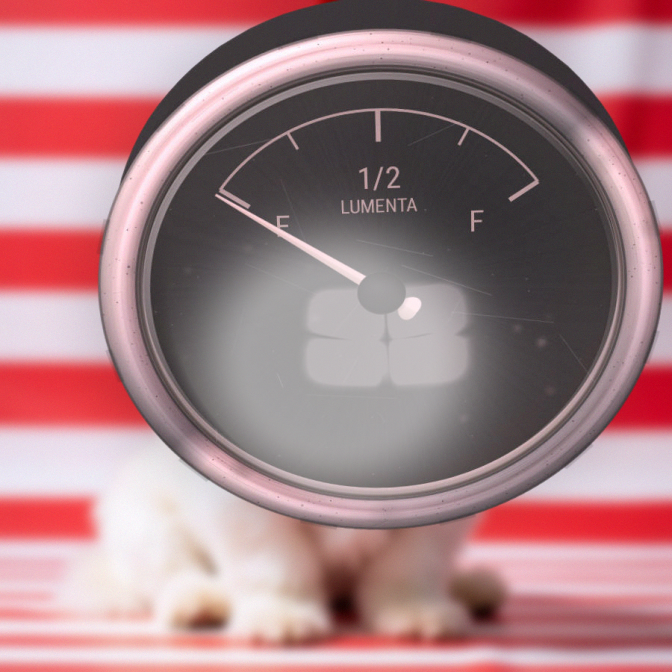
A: 0
